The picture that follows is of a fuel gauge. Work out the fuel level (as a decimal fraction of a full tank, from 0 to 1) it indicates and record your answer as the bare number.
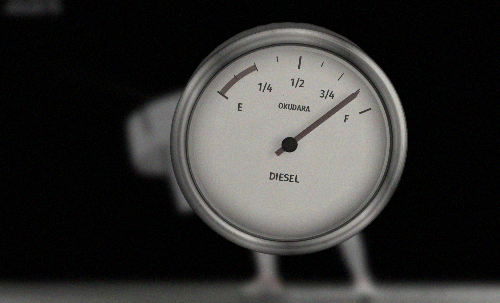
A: 0.875
